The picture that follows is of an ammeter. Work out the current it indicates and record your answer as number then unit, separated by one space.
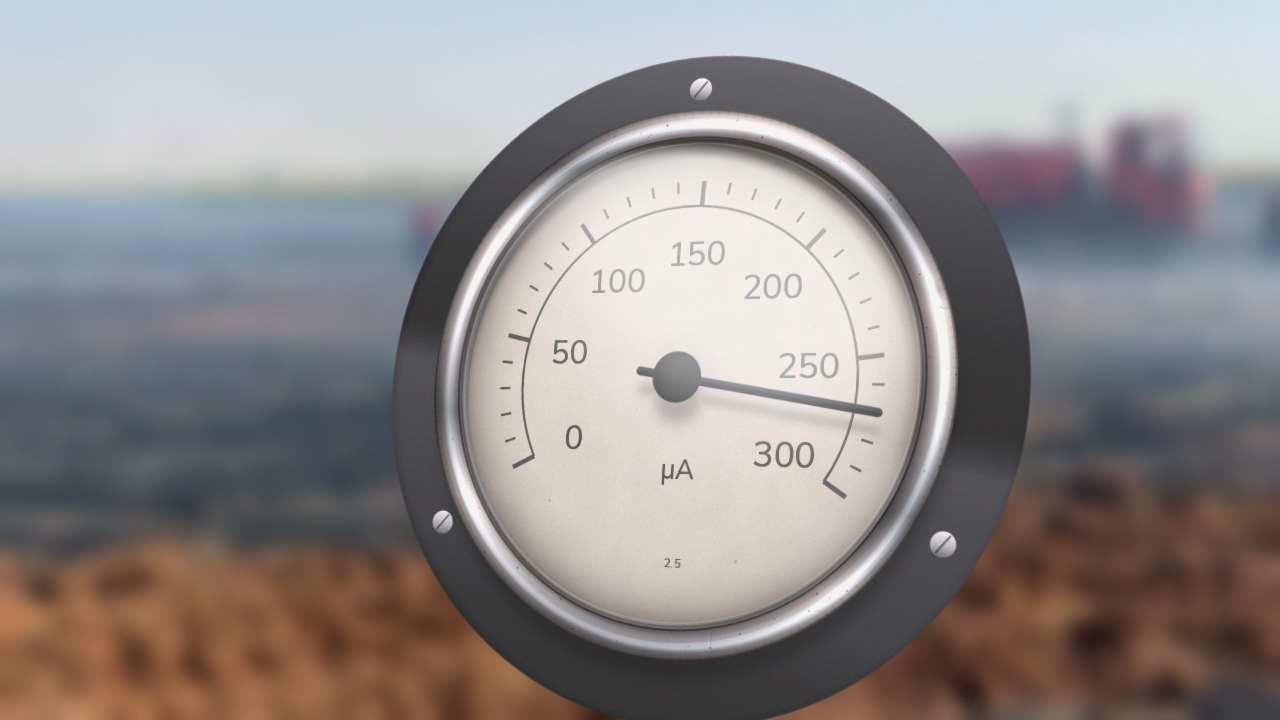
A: 270 µA
